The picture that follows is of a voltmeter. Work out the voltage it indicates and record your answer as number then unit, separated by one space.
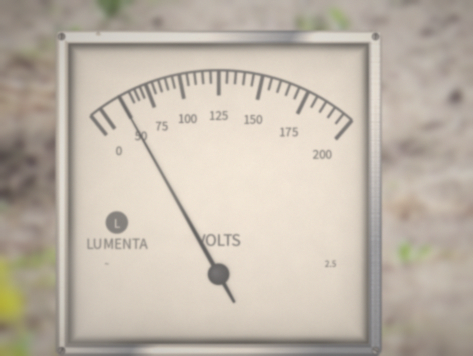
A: 50 V
